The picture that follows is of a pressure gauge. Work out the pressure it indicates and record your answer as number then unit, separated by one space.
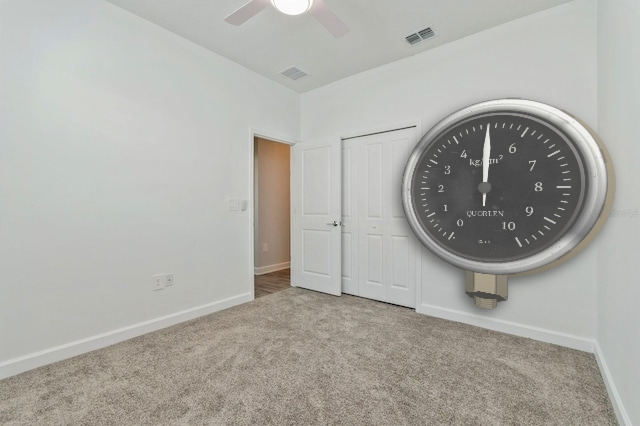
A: 5 kg/cm²
